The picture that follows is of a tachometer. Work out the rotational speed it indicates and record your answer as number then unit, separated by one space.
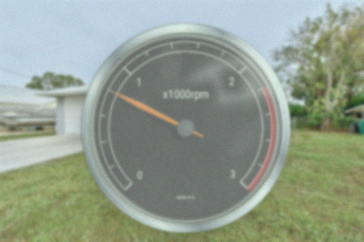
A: 800 rpm
